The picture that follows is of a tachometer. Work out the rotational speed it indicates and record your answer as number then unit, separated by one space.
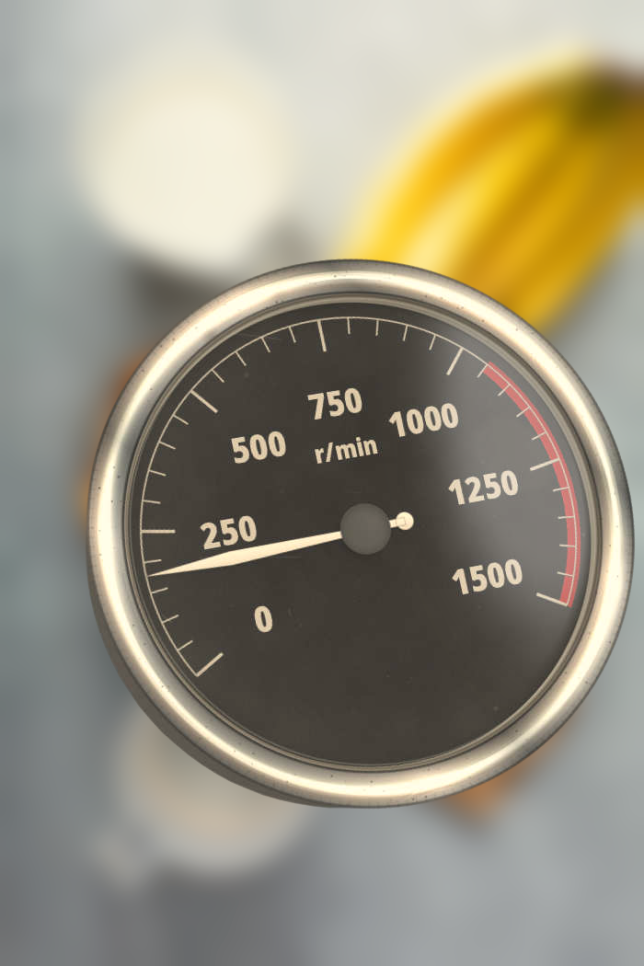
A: 175 rpm
